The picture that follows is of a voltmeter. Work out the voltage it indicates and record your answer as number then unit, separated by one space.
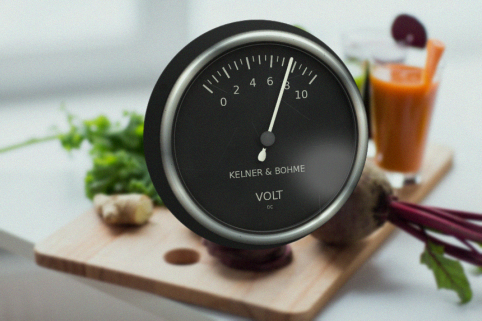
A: 7.5 V
